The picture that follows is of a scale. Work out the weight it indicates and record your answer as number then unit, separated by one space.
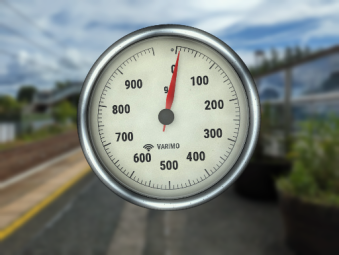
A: 10 g
